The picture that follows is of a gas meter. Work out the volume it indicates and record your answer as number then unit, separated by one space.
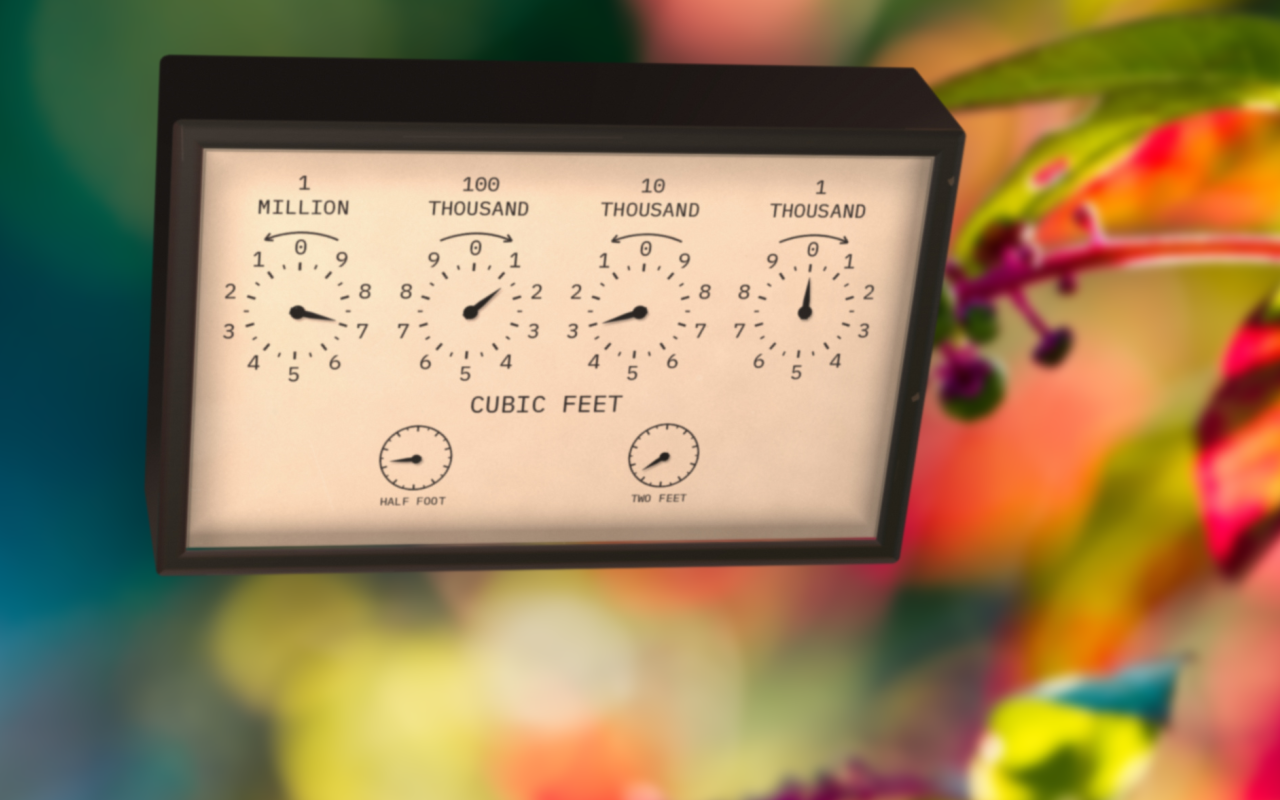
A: 713000 ft³
